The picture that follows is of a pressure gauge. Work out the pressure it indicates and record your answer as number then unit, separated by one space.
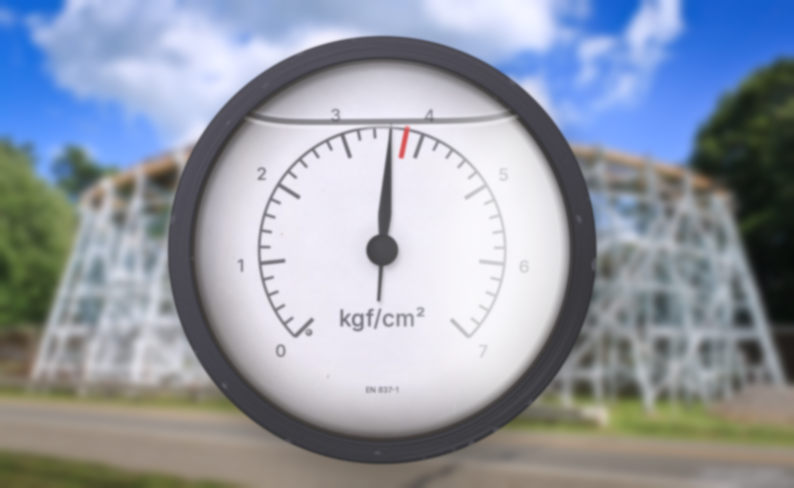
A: 3.6 kg/cm²
